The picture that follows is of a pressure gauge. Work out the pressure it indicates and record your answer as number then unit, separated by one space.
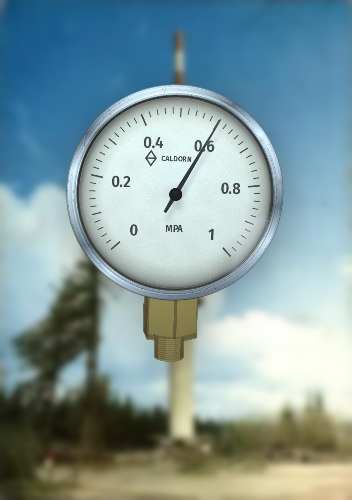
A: 0.6 MPa
